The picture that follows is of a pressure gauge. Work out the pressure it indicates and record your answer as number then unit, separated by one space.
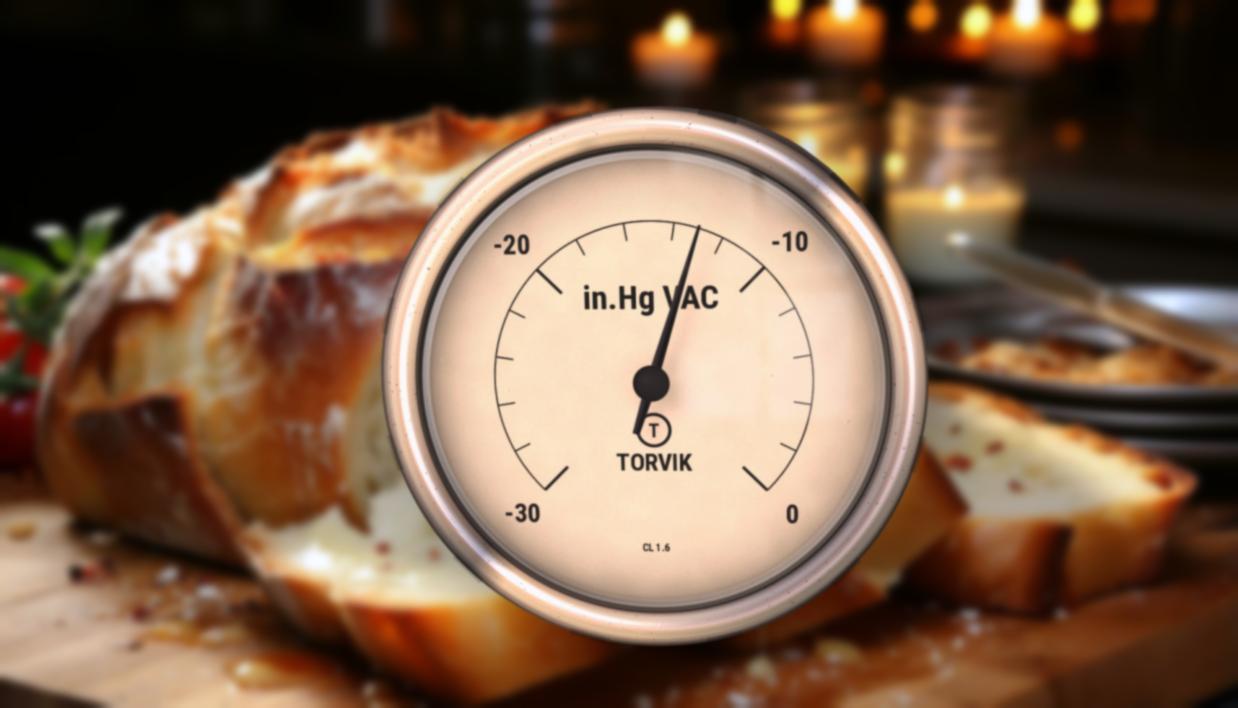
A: -13 inHg
